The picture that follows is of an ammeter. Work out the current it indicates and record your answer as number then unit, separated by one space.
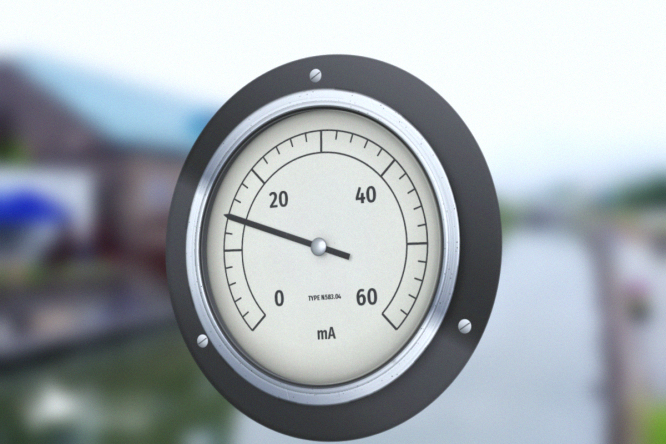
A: 14 mA
